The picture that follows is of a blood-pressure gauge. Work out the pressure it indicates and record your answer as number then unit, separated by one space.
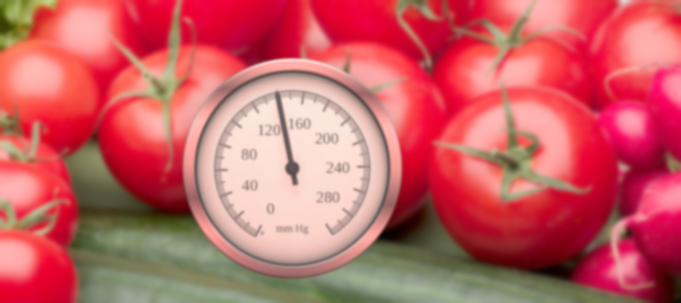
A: 140 mmHg
